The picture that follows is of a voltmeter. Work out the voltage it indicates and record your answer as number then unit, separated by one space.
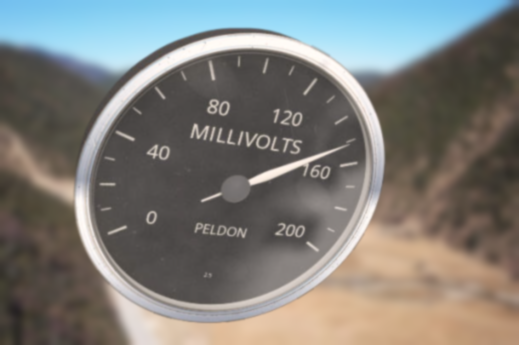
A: 150 mV
